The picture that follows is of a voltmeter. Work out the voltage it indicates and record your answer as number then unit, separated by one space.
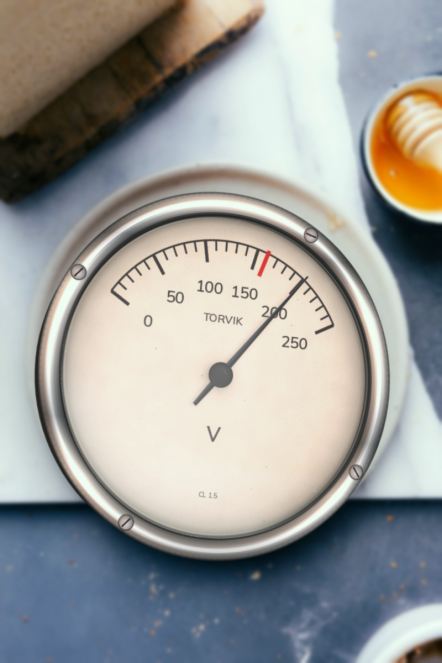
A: 200 V
